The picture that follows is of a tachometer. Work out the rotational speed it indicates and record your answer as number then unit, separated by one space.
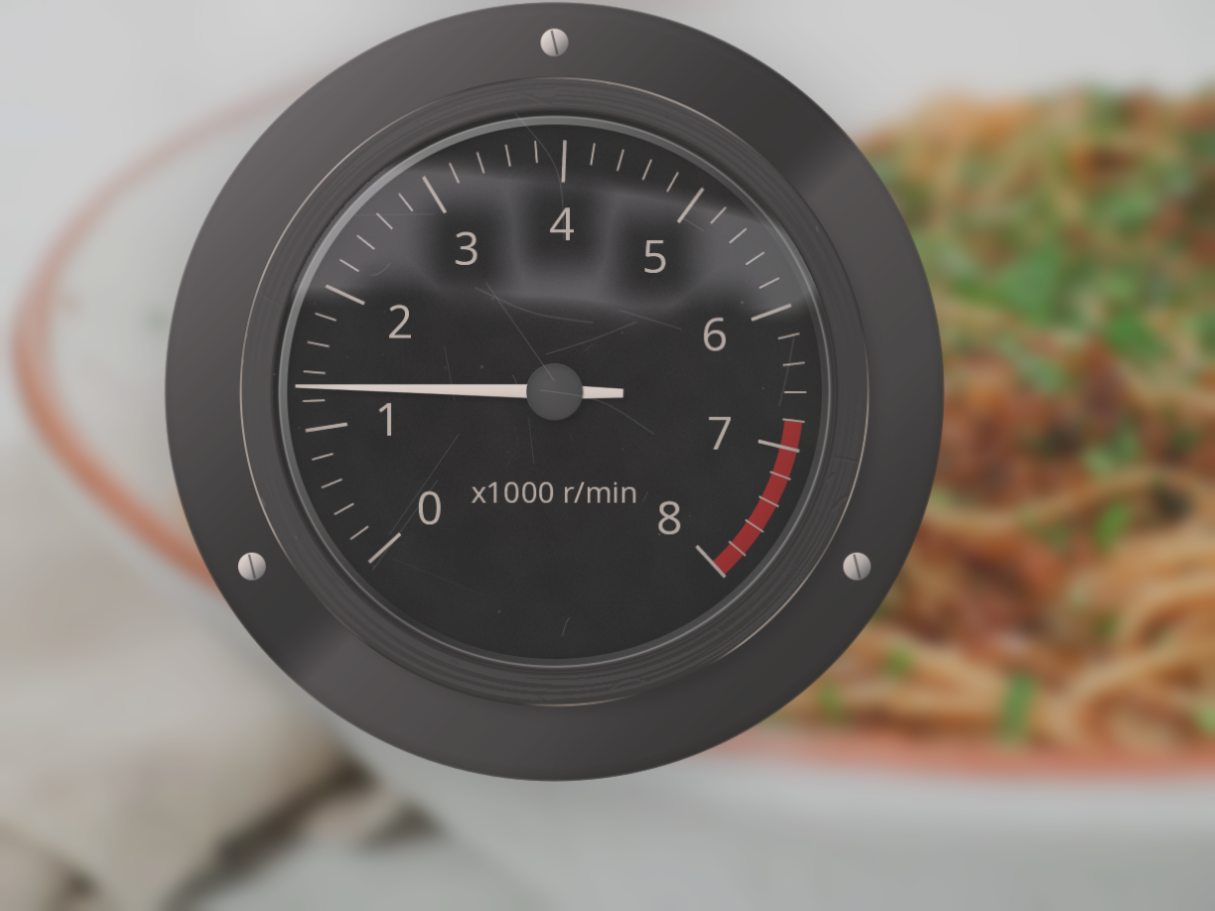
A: 1300 rpm
